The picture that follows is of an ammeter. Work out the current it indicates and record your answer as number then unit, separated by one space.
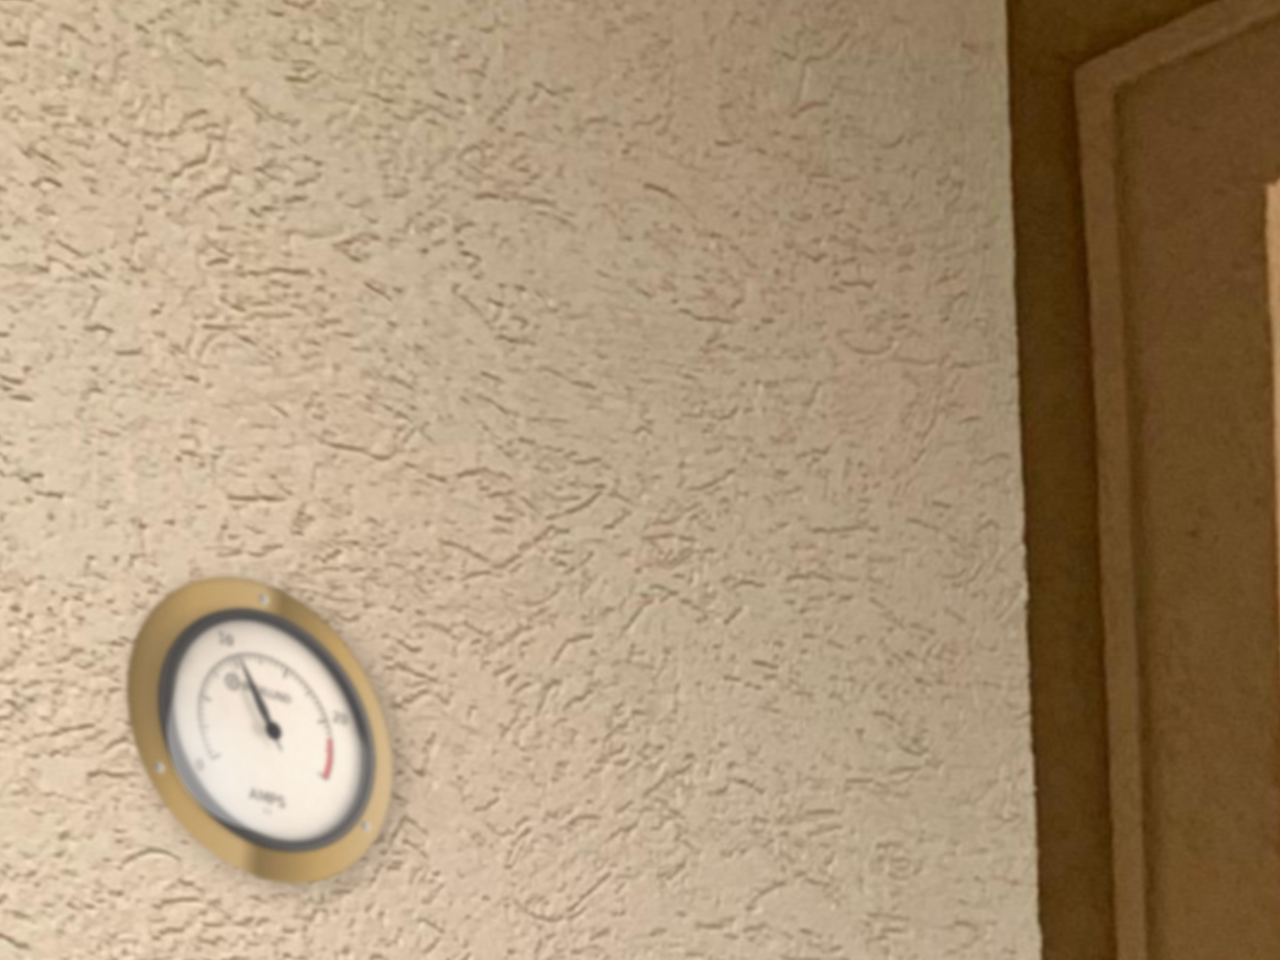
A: 10 A
